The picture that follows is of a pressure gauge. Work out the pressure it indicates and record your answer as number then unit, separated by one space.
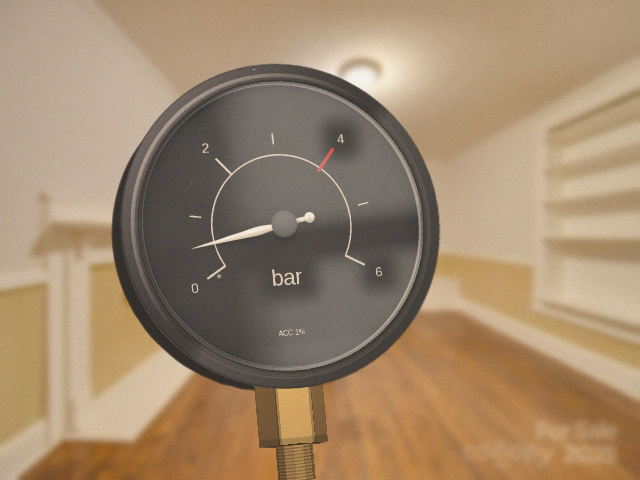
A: 0.5 bar
